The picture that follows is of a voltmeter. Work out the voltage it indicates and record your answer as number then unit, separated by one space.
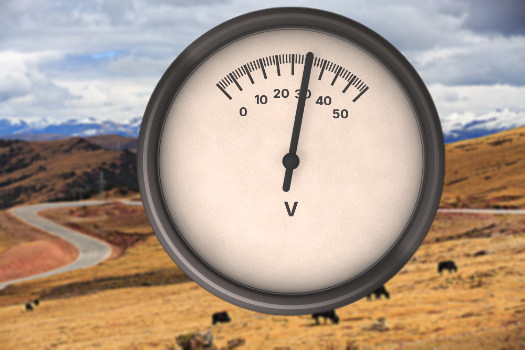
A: 30 V
